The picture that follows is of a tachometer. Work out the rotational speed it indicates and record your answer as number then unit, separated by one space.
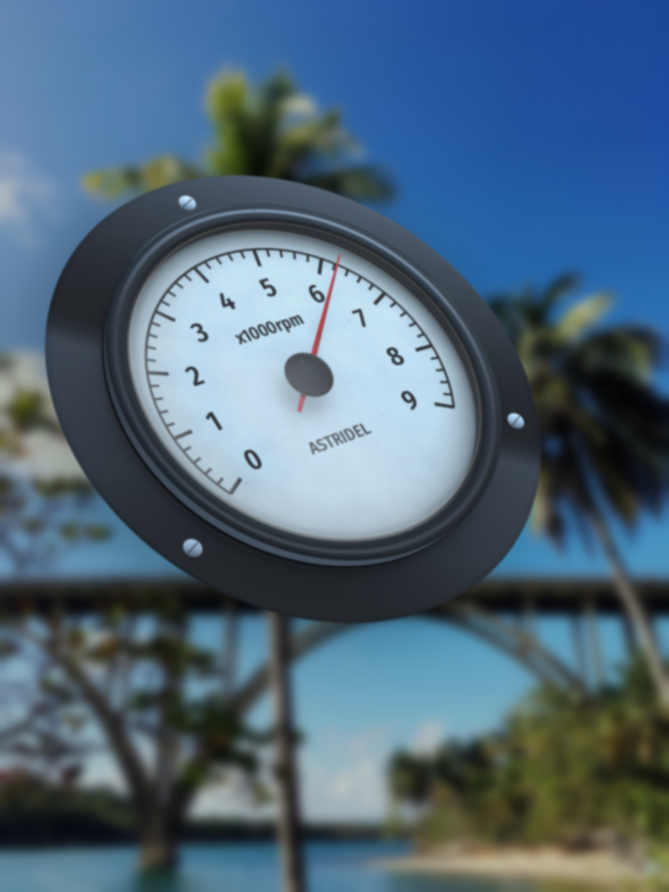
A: 6200 rpm
